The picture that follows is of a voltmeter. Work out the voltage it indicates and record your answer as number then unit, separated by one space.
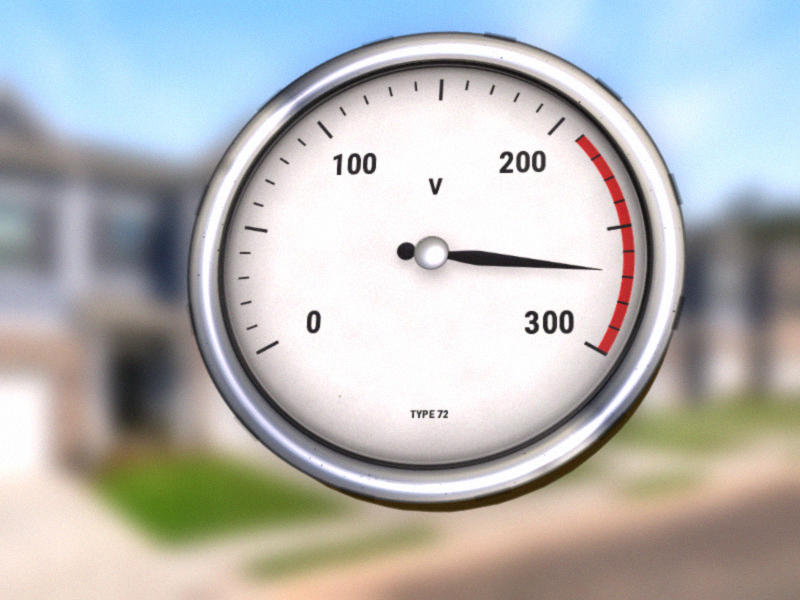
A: 270 V
